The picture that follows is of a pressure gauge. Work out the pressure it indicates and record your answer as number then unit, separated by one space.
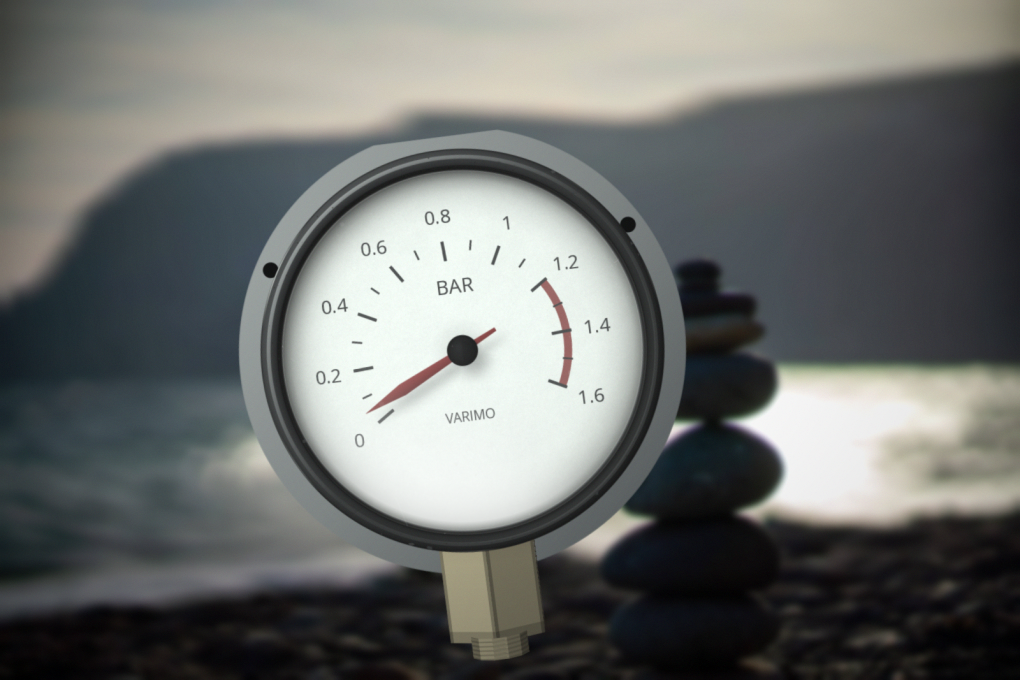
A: 0.05 bar
